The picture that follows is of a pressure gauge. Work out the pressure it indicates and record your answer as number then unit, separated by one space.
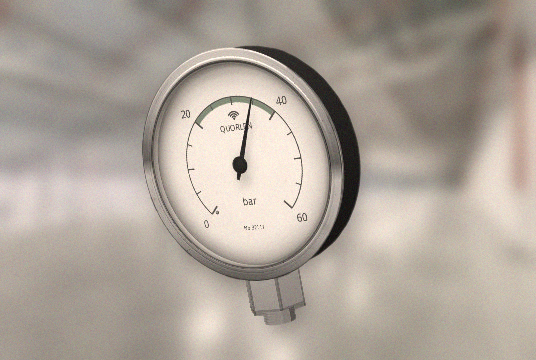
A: 35 bar
